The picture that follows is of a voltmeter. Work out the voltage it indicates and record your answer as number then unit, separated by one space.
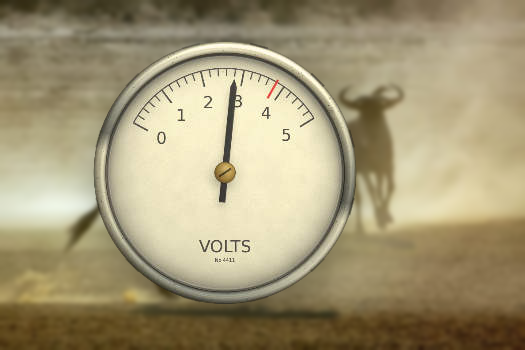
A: 2.8 V
